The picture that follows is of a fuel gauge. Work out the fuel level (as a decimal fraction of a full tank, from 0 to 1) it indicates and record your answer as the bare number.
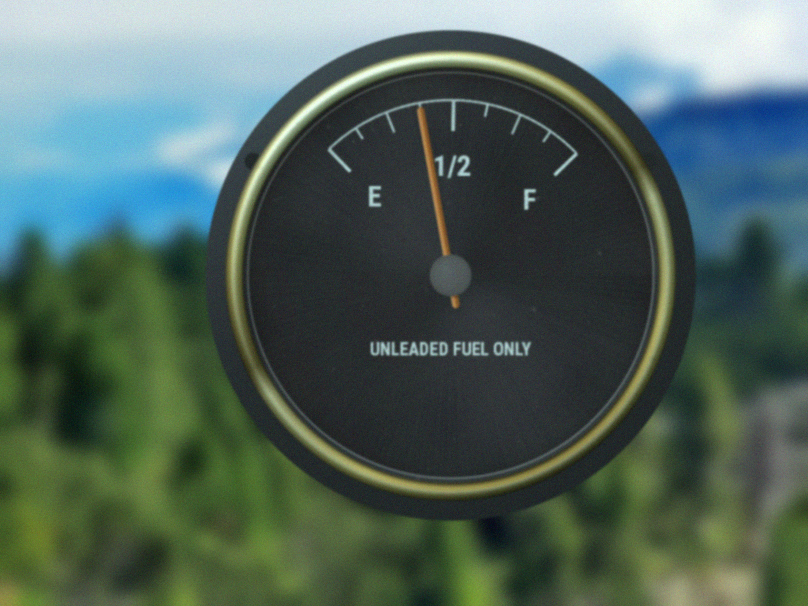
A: 0.375
